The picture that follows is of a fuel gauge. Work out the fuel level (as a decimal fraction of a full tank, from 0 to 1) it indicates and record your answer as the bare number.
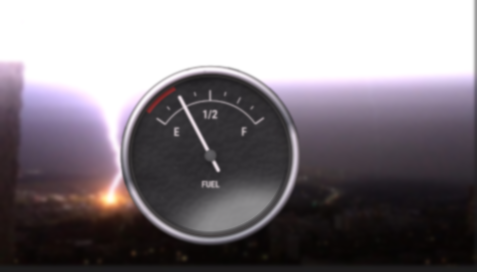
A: 0.25
